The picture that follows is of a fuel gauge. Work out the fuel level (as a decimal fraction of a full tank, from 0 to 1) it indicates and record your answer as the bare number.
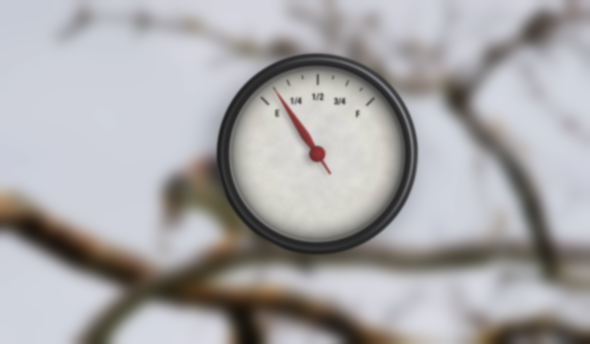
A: 0.125
